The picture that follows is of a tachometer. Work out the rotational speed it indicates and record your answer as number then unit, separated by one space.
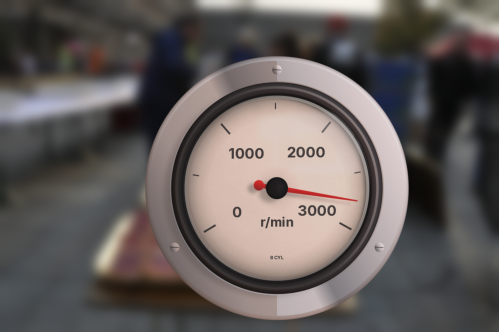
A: 2750 rpm
